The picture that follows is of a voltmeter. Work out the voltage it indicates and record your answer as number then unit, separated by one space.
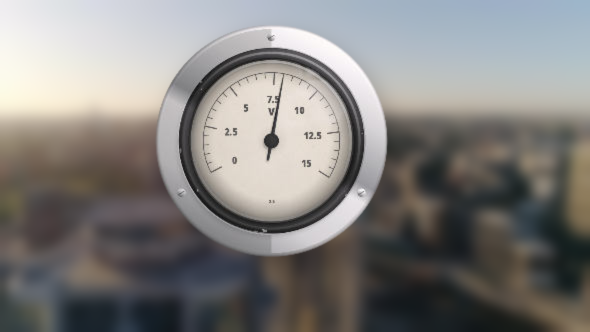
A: 8 V
